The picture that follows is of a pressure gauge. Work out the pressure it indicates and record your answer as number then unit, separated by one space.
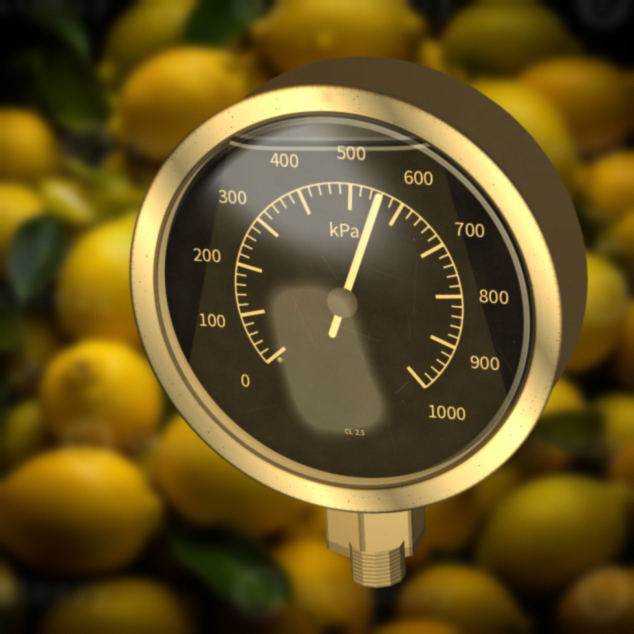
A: 560 kPa
